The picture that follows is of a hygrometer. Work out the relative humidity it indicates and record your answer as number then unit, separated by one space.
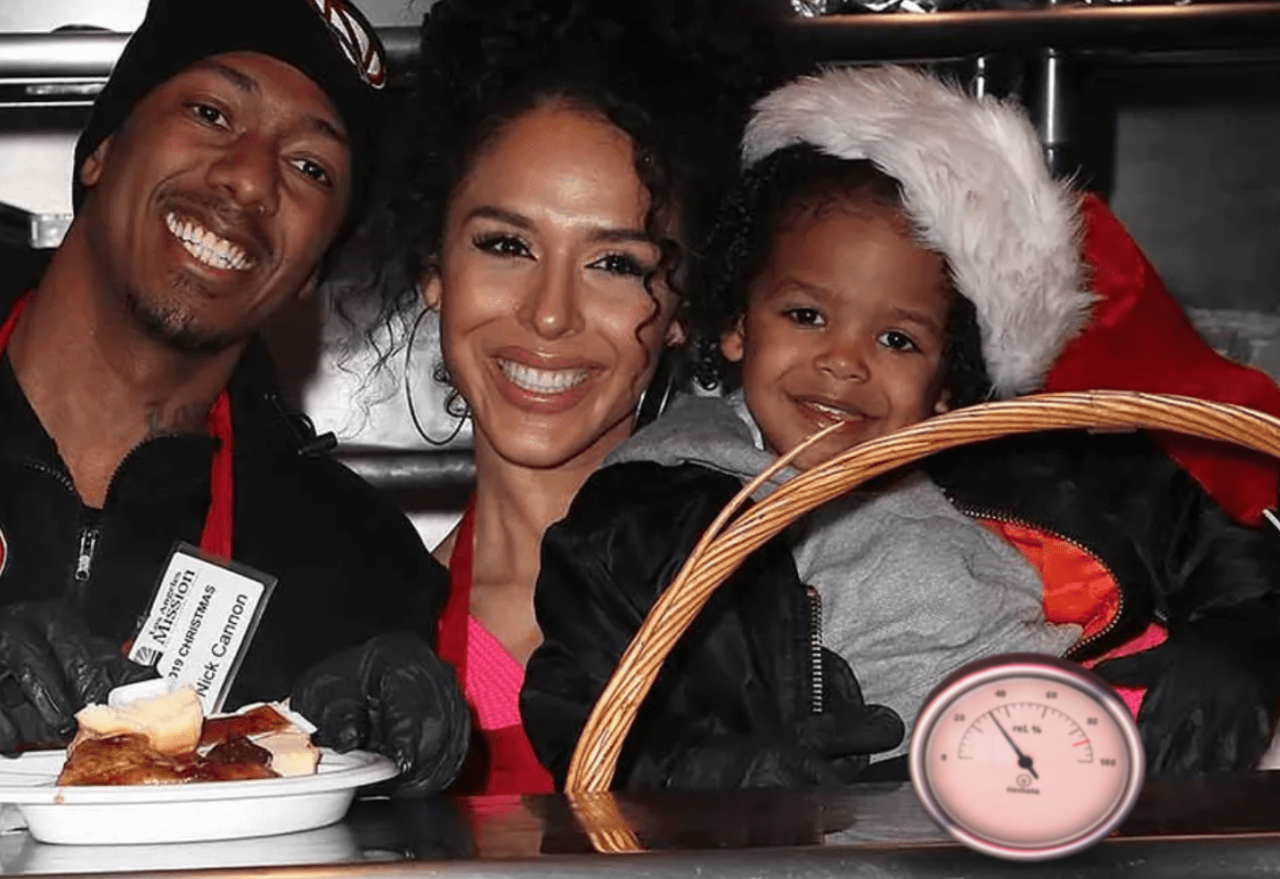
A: 32 %
